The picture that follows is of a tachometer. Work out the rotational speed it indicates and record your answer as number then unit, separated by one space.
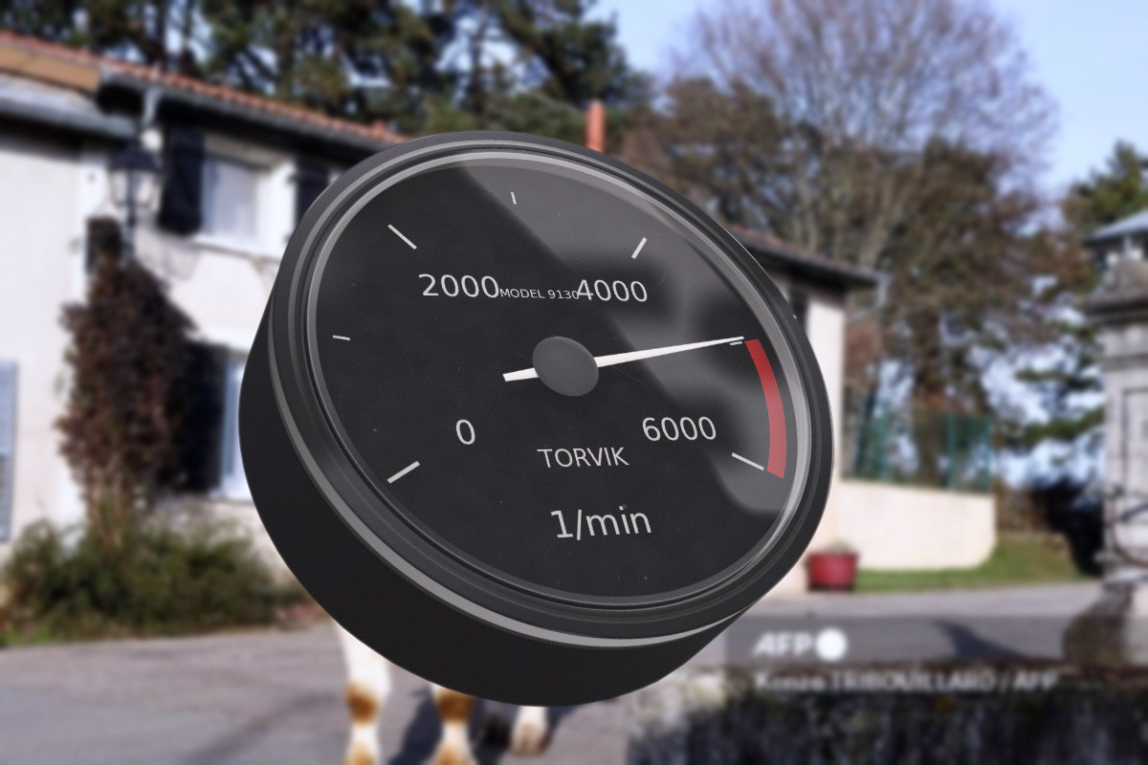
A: 5000 rpm
